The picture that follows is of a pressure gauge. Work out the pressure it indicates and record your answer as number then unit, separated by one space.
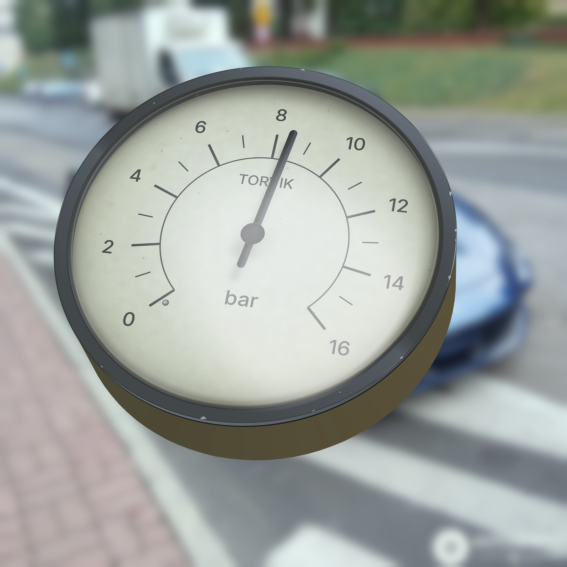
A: 8.5 bar
